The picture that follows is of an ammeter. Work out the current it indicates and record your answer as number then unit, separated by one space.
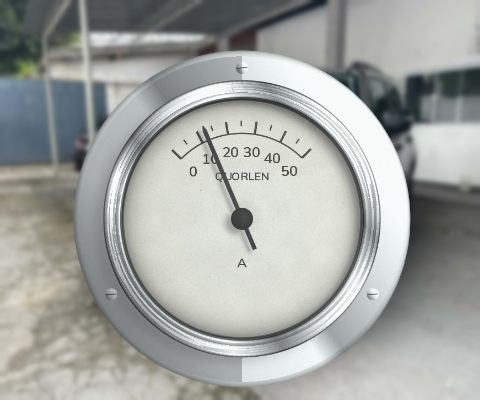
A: 12.5 A
